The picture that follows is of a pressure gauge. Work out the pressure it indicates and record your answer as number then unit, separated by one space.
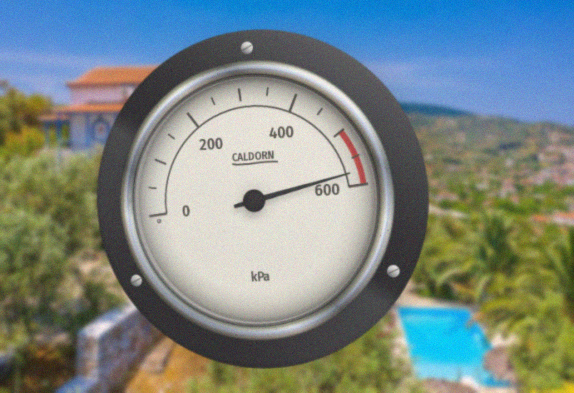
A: 575 kPa
